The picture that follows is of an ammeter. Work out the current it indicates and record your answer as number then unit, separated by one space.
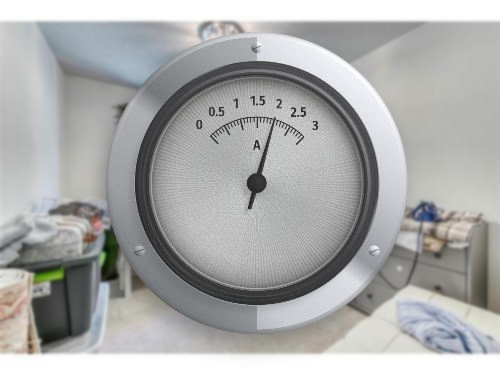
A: 2 A
